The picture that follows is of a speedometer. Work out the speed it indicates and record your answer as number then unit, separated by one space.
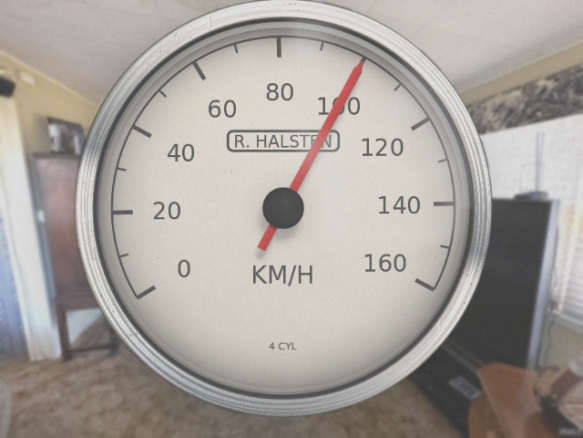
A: 100 km/h
